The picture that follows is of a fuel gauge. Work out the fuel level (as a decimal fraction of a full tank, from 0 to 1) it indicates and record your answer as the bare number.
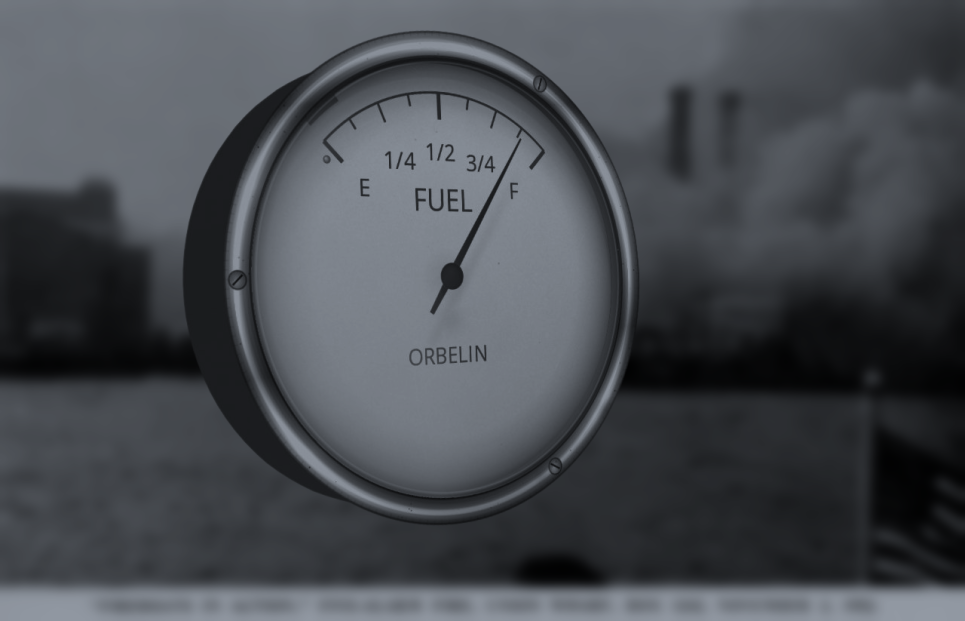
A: 0.875
